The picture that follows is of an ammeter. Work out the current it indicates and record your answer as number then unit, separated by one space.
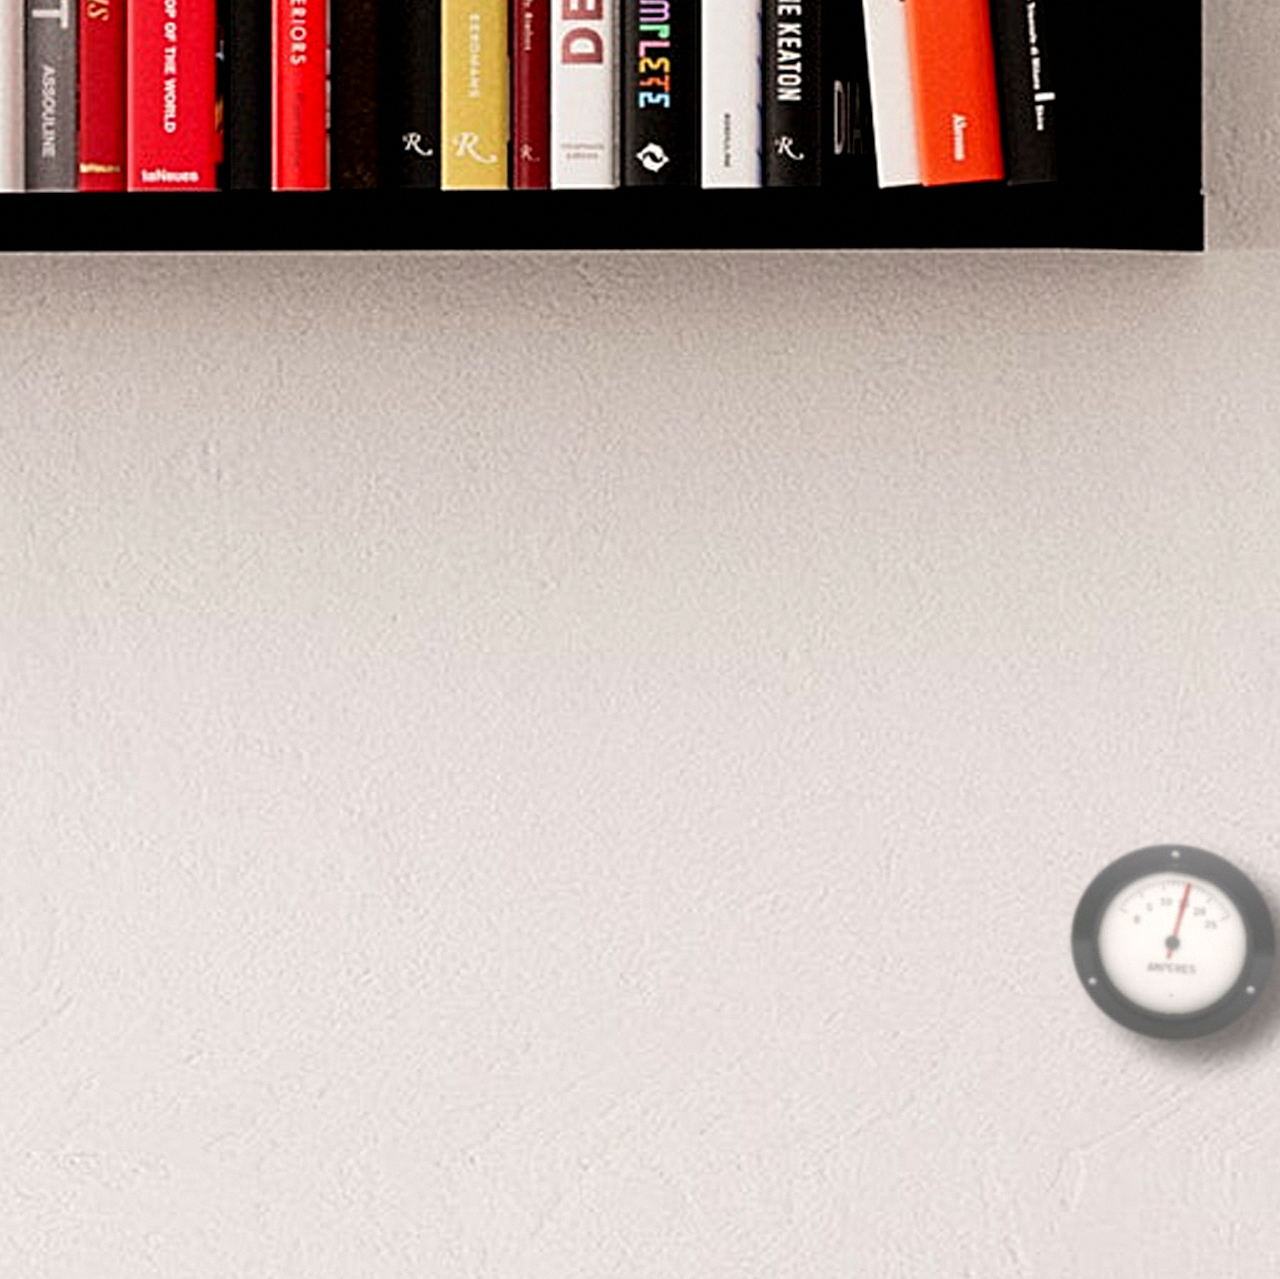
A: 15 A
